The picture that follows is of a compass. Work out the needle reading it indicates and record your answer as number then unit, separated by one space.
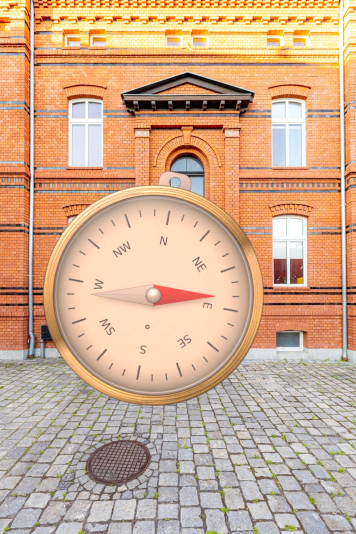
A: 80 °
